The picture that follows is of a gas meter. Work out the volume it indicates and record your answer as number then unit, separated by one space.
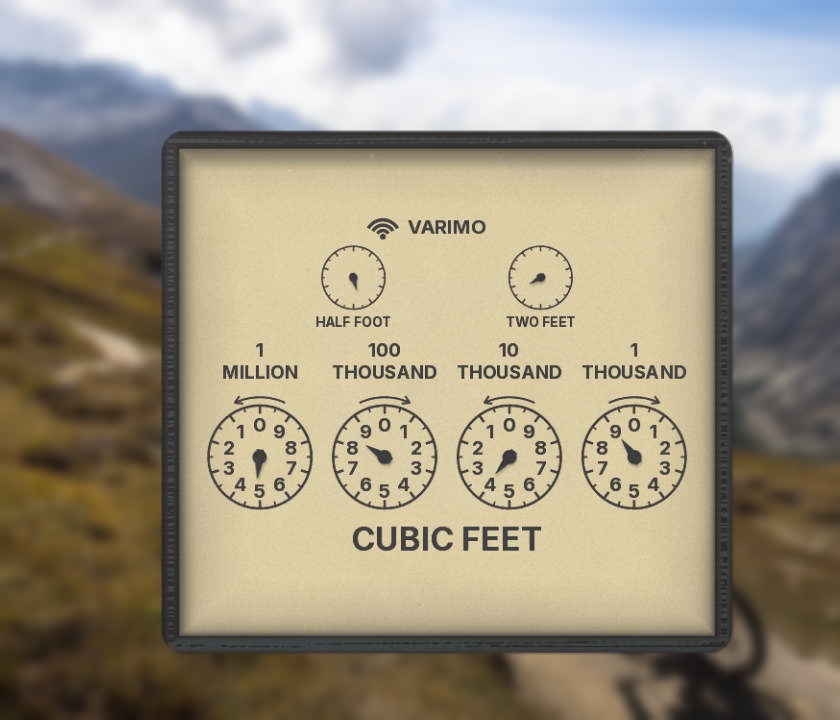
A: 483900 ft³
